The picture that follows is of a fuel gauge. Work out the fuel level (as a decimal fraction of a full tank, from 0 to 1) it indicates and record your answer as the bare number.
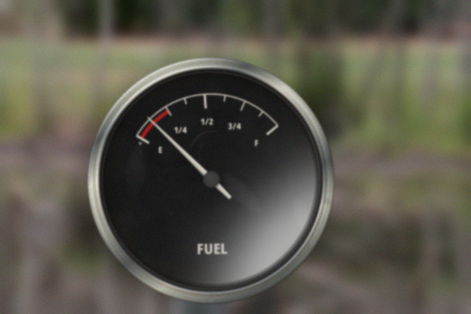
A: 0.125
